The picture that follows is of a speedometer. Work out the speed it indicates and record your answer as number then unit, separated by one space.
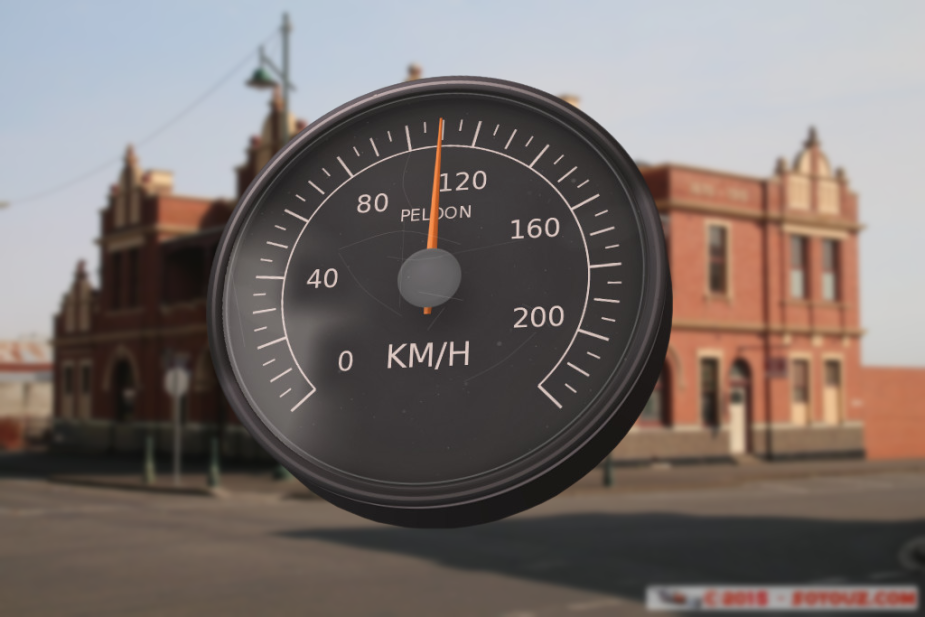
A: 110 km/h
